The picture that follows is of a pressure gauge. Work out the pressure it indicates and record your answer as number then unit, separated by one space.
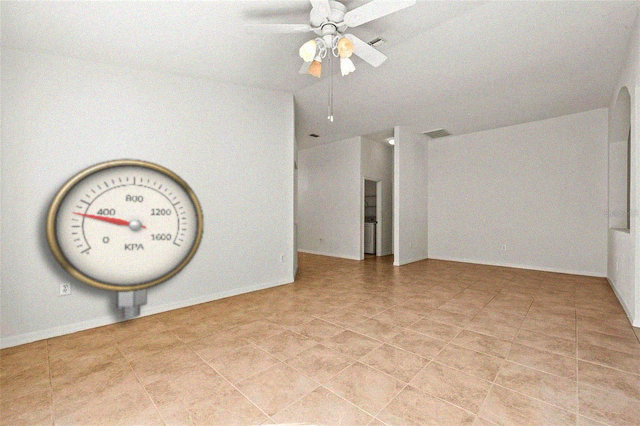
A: 300 kPa
